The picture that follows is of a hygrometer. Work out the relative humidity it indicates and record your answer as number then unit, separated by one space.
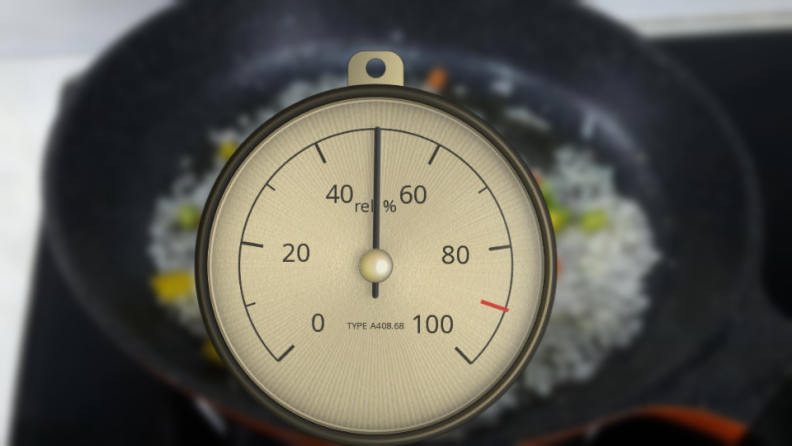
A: 50 %
